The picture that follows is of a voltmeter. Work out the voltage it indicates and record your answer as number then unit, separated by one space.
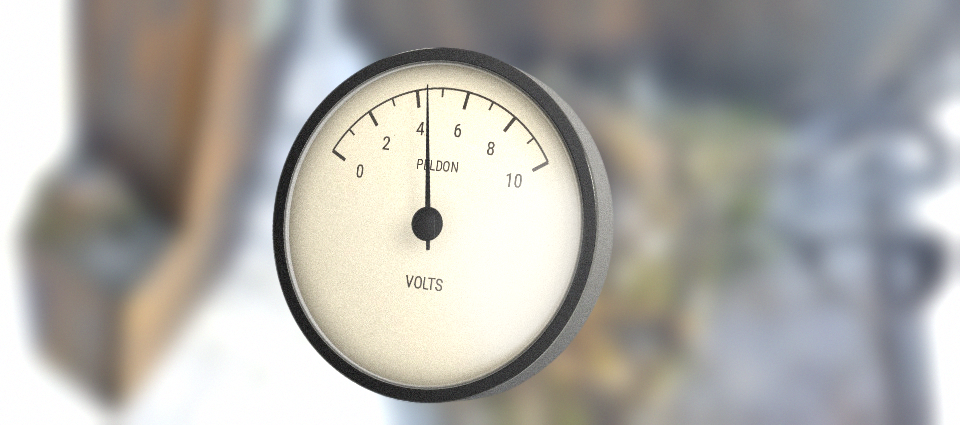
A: 4.5 V
